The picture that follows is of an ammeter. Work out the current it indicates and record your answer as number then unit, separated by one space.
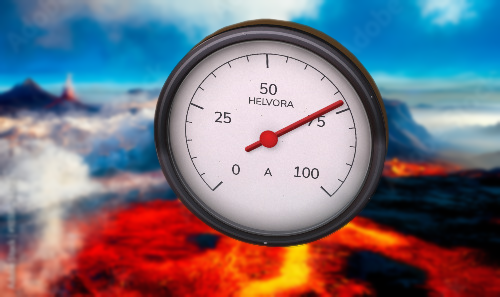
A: 72.5 A
